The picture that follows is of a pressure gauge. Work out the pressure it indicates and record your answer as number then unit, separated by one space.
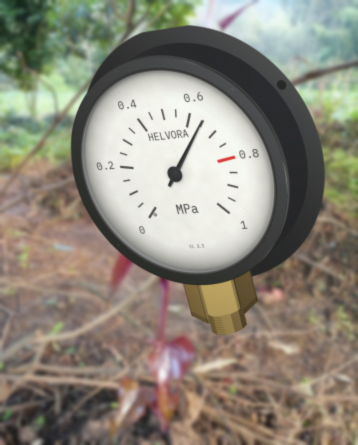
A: 0.65 MPa
